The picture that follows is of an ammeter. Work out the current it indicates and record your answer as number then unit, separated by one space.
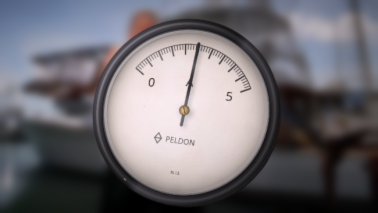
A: 2.5 A
